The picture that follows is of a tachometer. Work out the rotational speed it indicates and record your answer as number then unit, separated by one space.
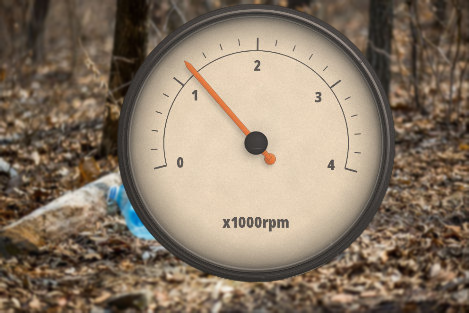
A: 1200 rpm
